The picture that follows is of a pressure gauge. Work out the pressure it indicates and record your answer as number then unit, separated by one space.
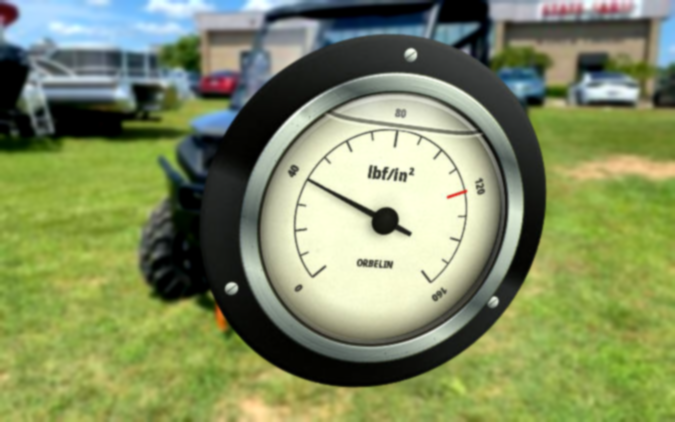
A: 40 psi
